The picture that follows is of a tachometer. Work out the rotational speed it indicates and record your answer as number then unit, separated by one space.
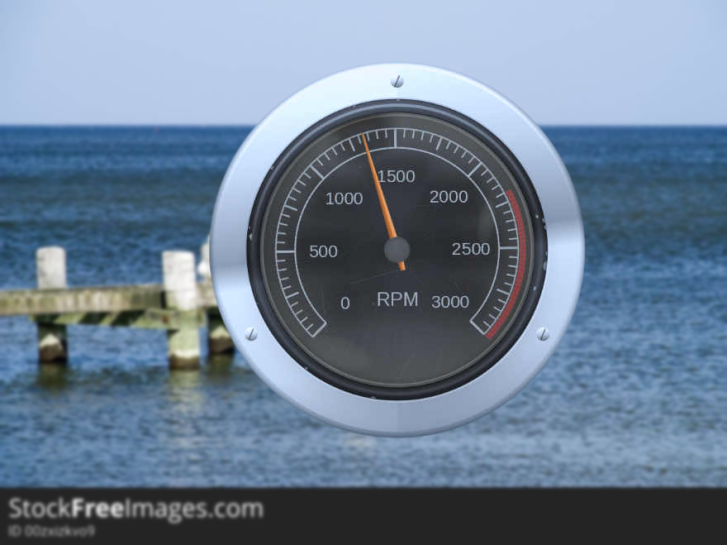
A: 1325 rpm
